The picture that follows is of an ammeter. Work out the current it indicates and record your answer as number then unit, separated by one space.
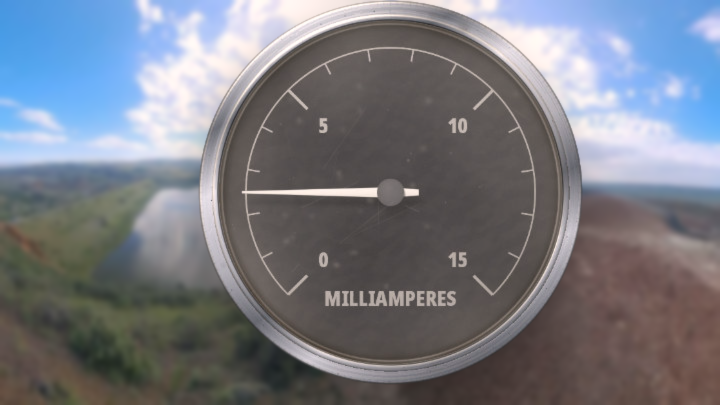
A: 2.5 mA
